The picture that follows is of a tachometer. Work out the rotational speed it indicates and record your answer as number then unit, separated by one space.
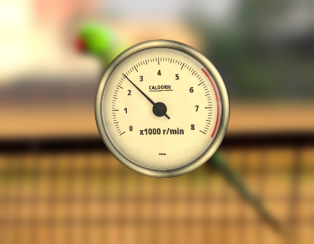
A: 2500 rpm
